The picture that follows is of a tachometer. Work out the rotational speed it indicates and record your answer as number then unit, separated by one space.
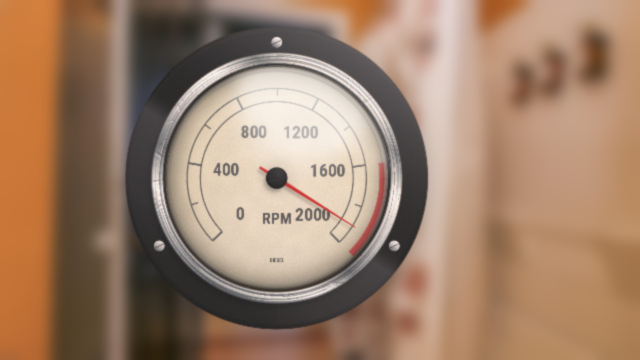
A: 1900 rpm
